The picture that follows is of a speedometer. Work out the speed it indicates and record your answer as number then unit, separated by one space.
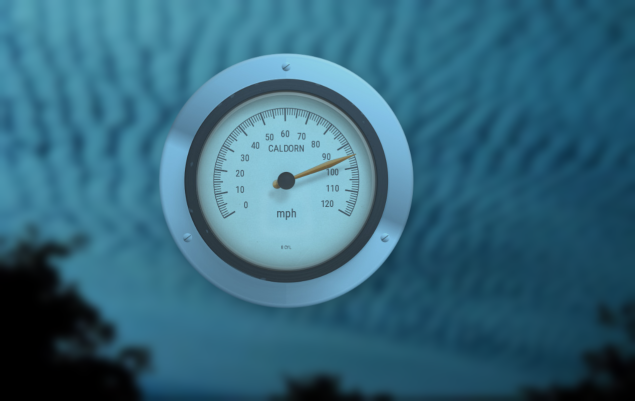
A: 95 mph
